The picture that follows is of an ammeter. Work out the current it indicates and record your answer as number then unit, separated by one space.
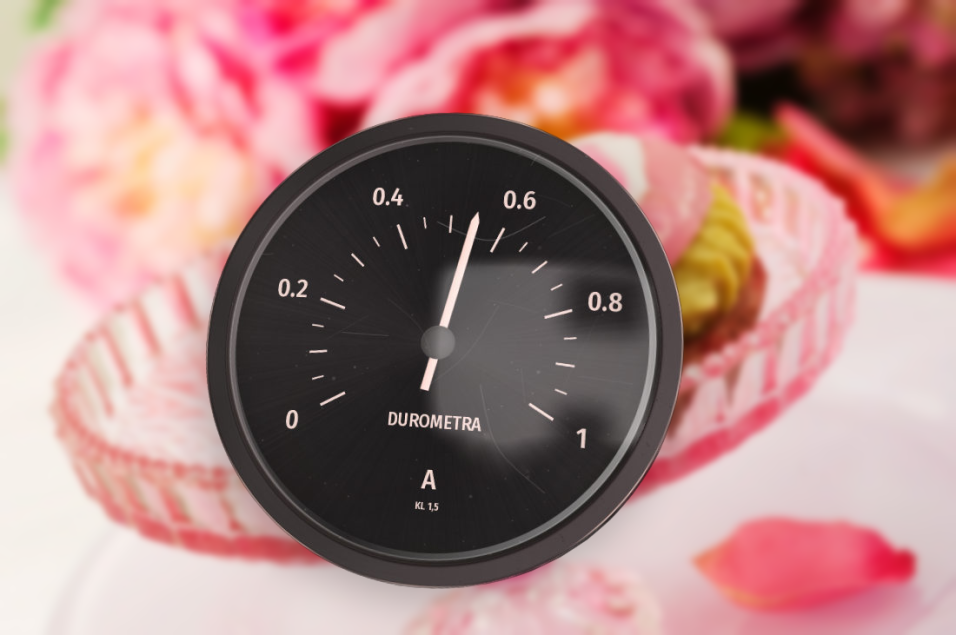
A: 0.55 A
